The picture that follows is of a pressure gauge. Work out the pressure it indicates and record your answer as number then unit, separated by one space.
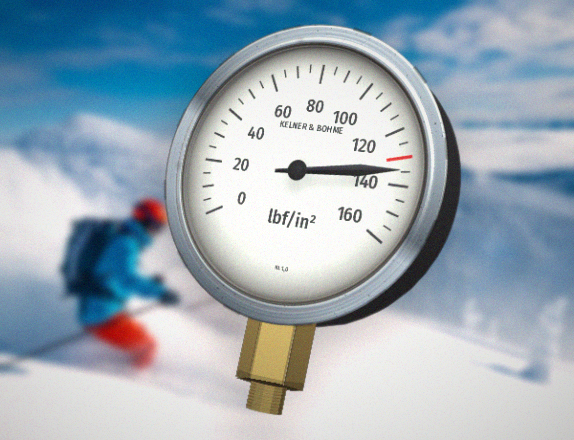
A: 135 psi
